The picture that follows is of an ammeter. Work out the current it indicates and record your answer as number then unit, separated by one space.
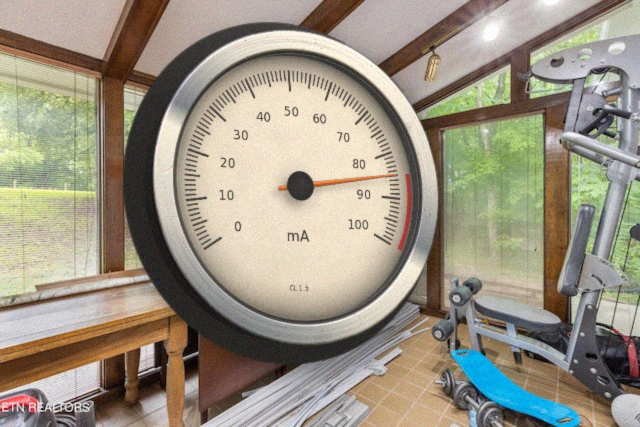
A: 85 mA
